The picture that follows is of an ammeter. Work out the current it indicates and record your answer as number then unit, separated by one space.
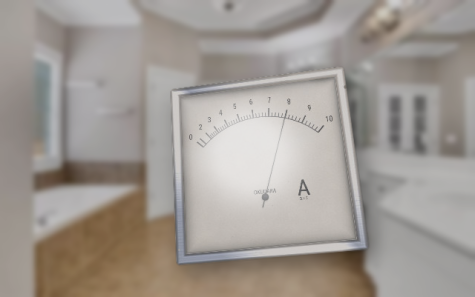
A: 8 A
